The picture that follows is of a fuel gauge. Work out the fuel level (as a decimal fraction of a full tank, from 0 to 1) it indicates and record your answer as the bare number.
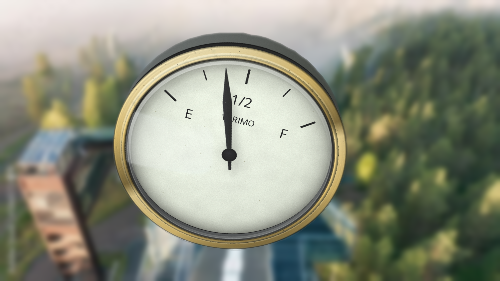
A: 0.375
